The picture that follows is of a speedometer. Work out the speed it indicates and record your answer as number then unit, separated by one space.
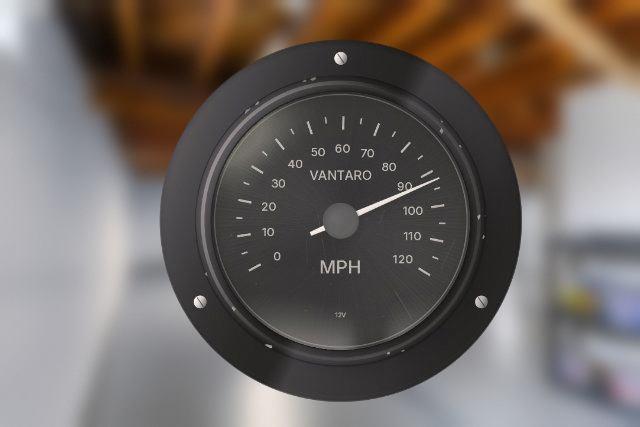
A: 92.5 mph
